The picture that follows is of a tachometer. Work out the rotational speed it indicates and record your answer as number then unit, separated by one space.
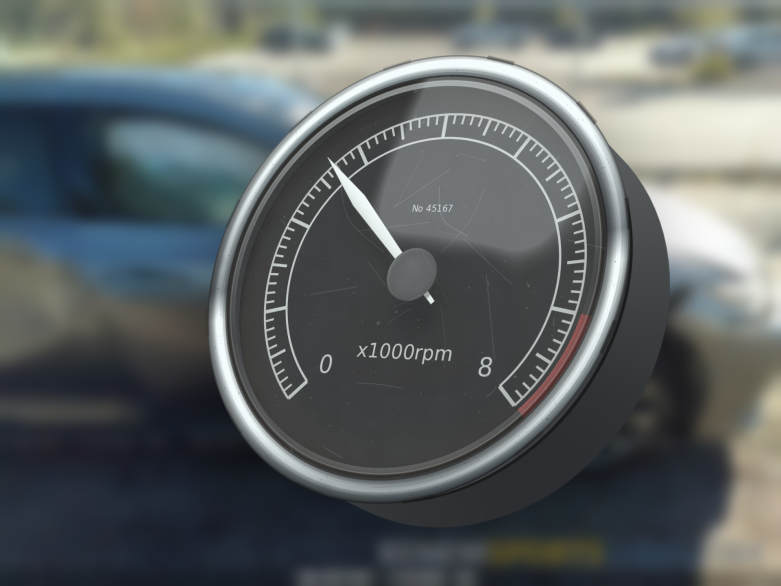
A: 2700 rpm
